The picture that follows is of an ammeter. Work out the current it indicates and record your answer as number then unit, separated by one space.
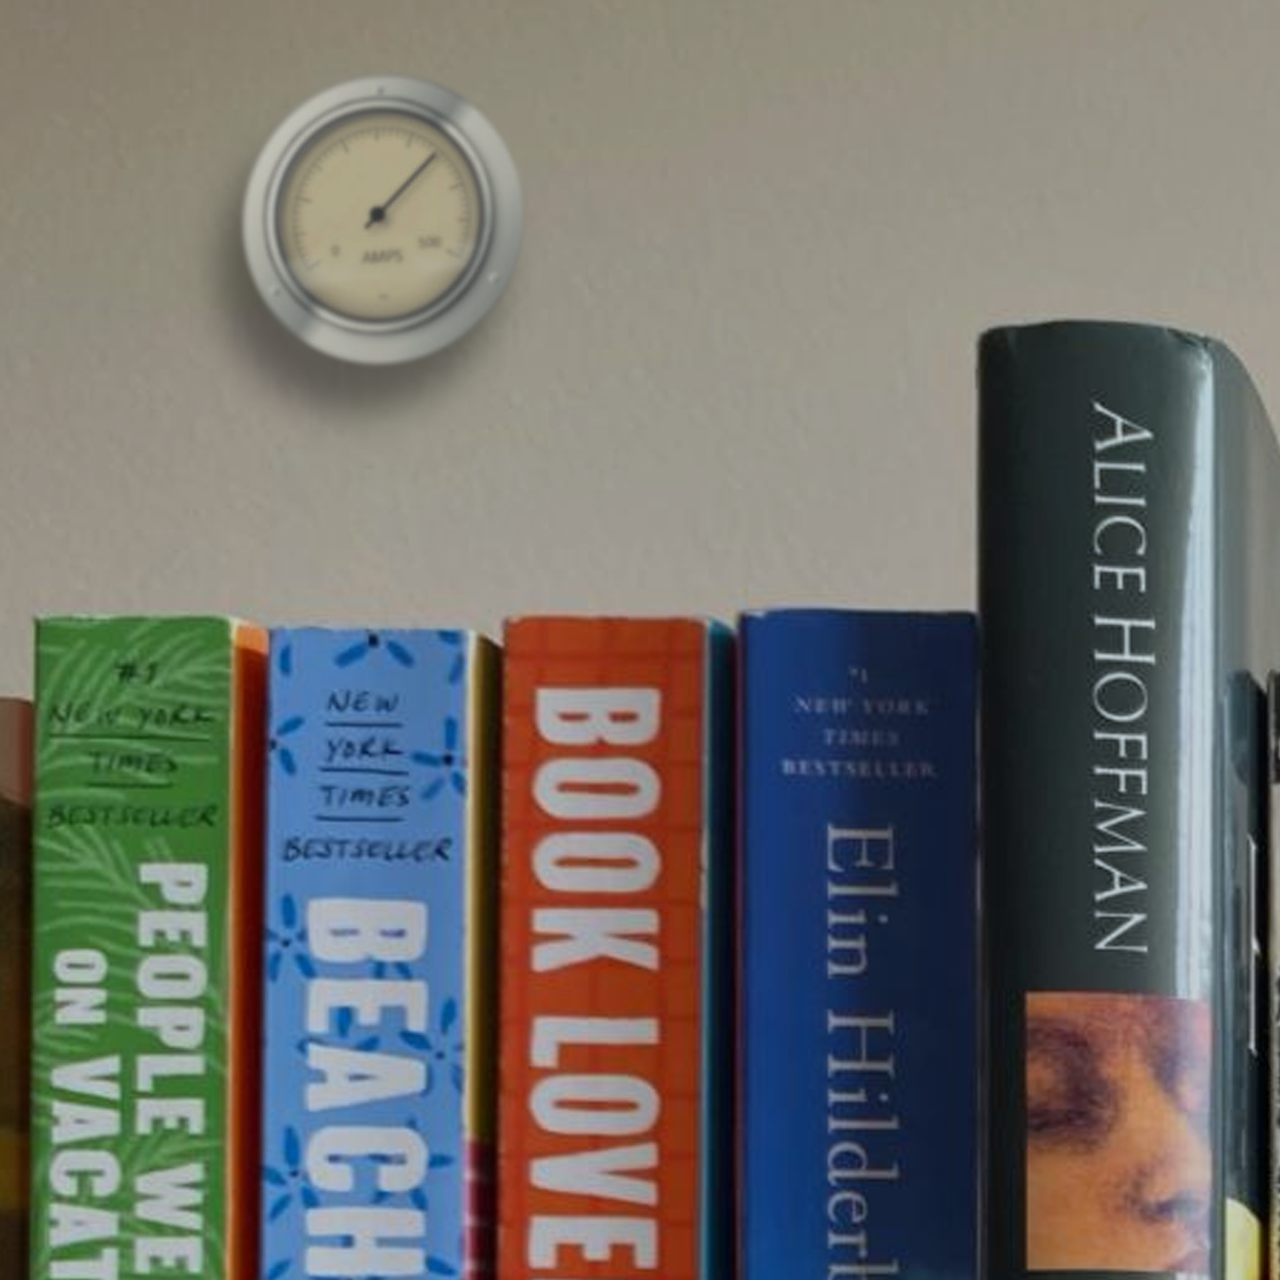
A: 350 A
